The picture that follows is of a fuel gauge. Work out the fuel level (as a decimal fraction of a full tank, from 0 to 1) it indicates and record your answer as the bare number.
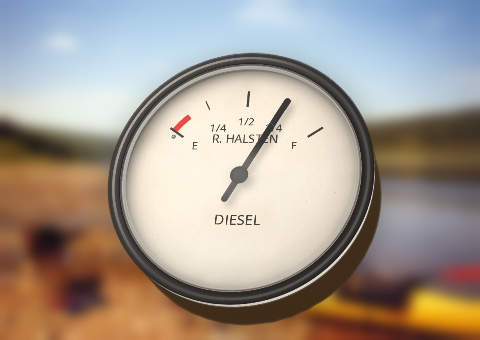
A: 0.75
